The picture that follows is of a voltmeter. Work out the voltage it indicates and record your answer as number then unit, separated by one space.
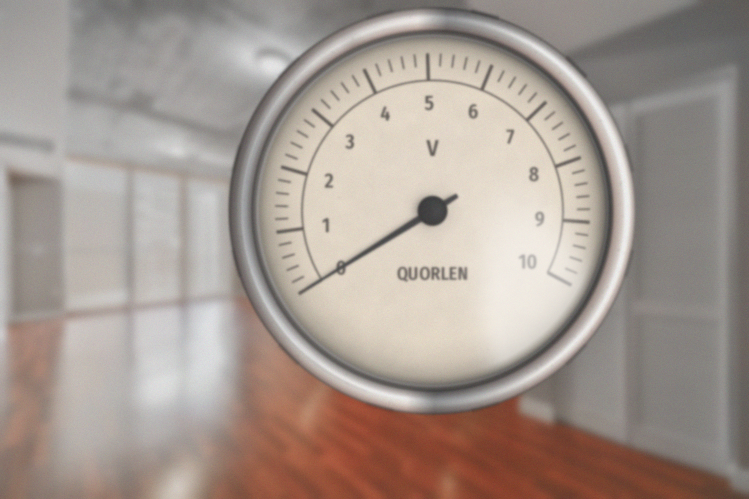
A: 0 V
